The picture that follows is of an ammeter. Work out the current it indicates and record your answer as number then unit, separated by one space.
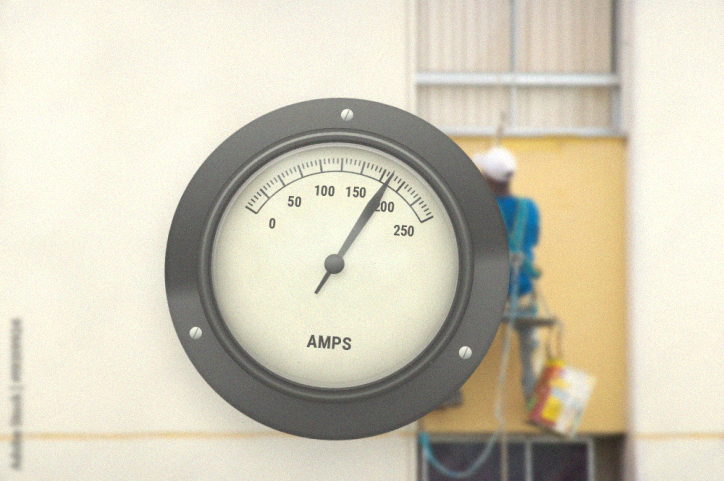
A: 185 A
